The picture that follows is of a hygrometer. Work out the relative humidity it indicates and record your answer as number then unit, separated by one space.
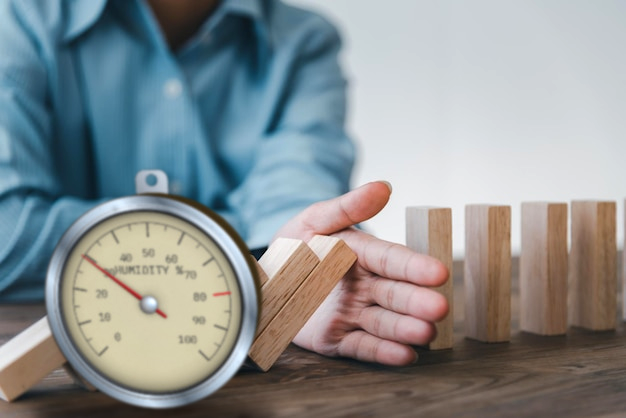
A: 30 %
